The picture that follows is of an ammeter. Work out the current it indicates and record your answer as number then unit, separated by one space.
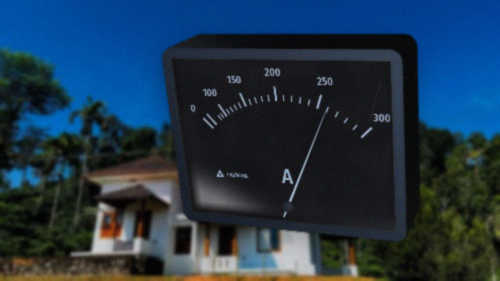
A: 260 A
